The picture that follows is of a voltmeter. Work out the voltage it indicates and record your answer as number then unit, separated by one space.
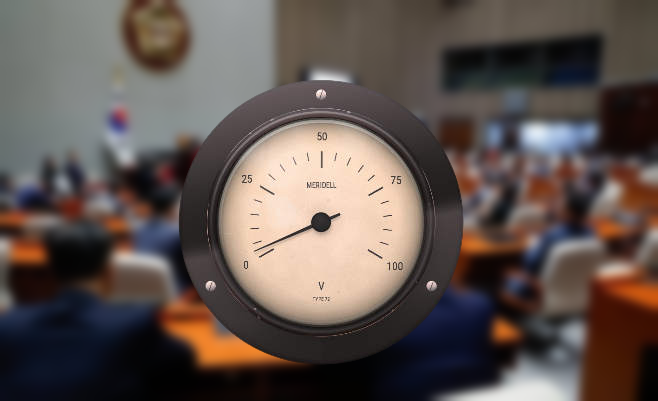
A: 2.5 V
